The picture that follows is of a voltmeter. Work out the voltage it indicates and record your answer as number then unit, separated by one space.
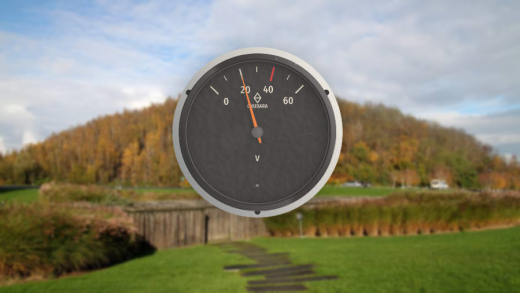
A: 20 V
